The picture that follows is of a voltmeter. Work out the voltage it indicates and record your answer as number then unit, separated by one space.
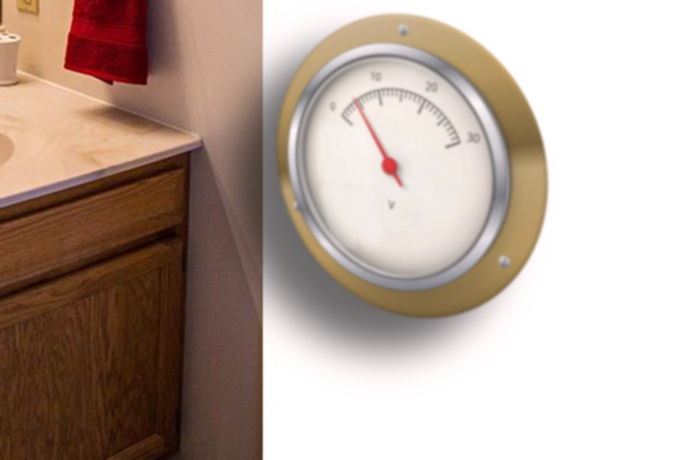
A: 5 V
